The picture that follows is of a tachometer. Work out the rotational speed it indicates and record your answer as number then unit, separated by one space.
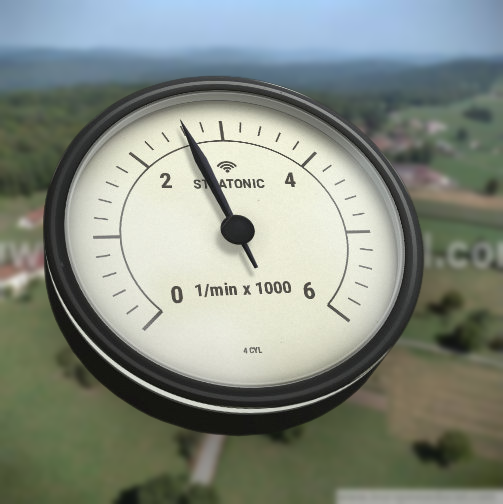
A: 2600 rpm
